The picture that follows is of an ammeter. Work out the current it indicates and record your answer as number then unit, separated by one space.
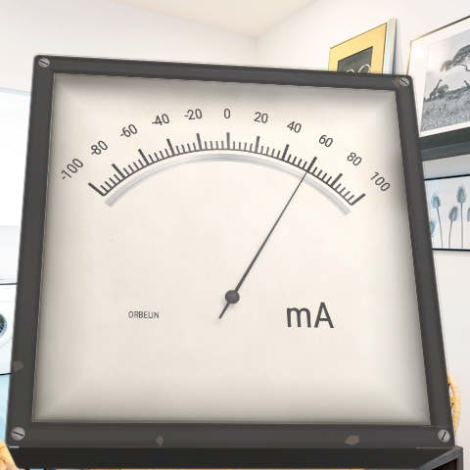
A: 60 mA
